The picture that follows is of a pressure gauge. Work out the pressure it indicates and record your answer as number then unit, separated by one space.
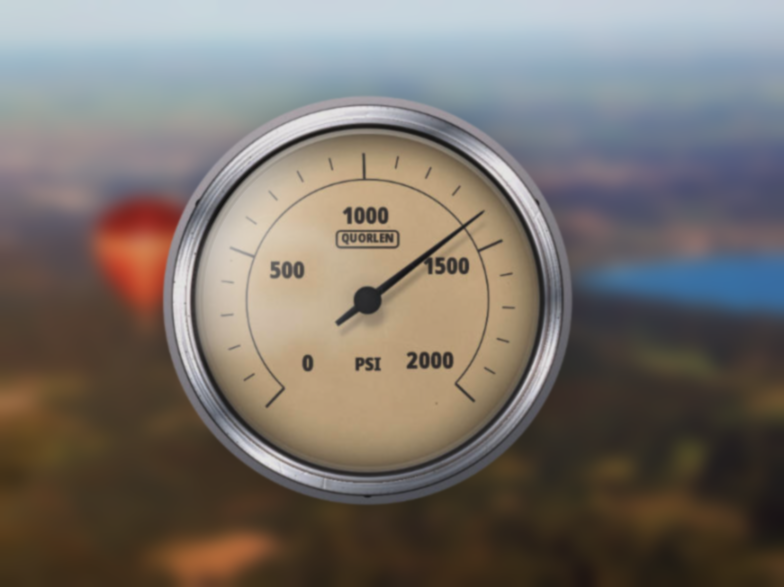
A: 1400 psi
